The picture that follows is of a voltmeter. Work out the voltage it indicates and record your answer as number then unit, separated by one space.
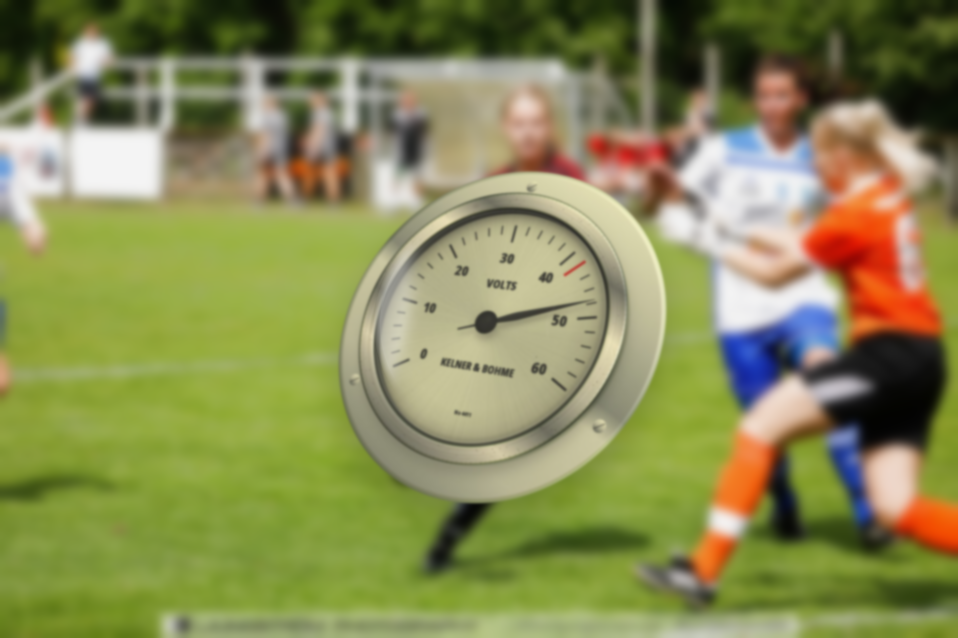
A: 48 V
